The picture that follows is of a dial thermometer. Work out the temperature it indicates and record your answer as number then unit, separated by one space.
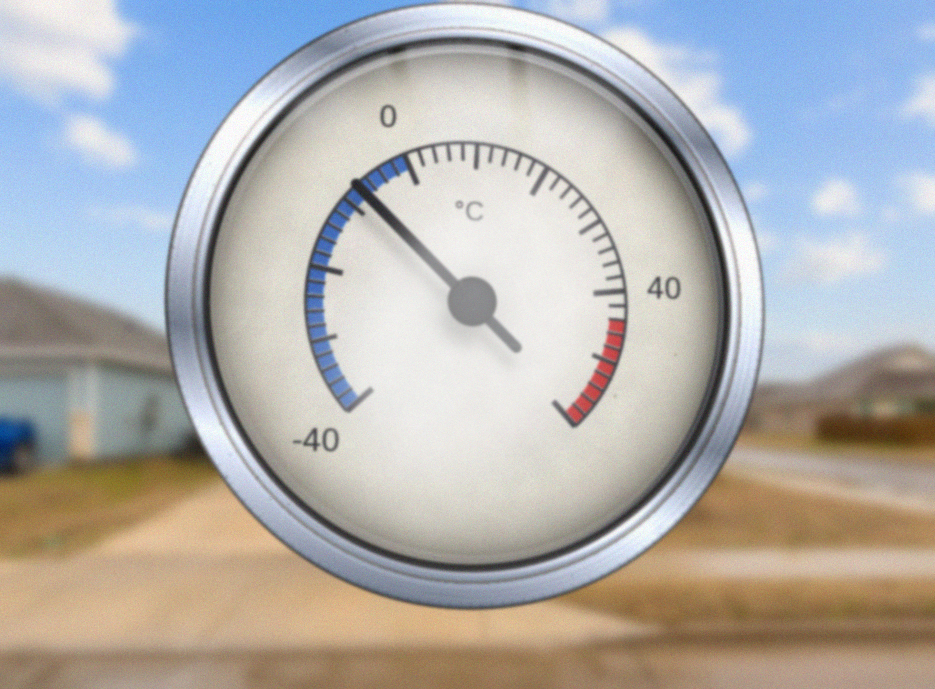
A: -8 °C
